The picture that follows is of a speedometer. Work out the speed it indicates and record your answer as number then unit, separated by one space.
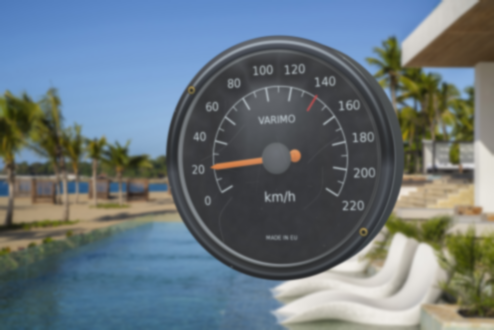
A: 20 km/h
